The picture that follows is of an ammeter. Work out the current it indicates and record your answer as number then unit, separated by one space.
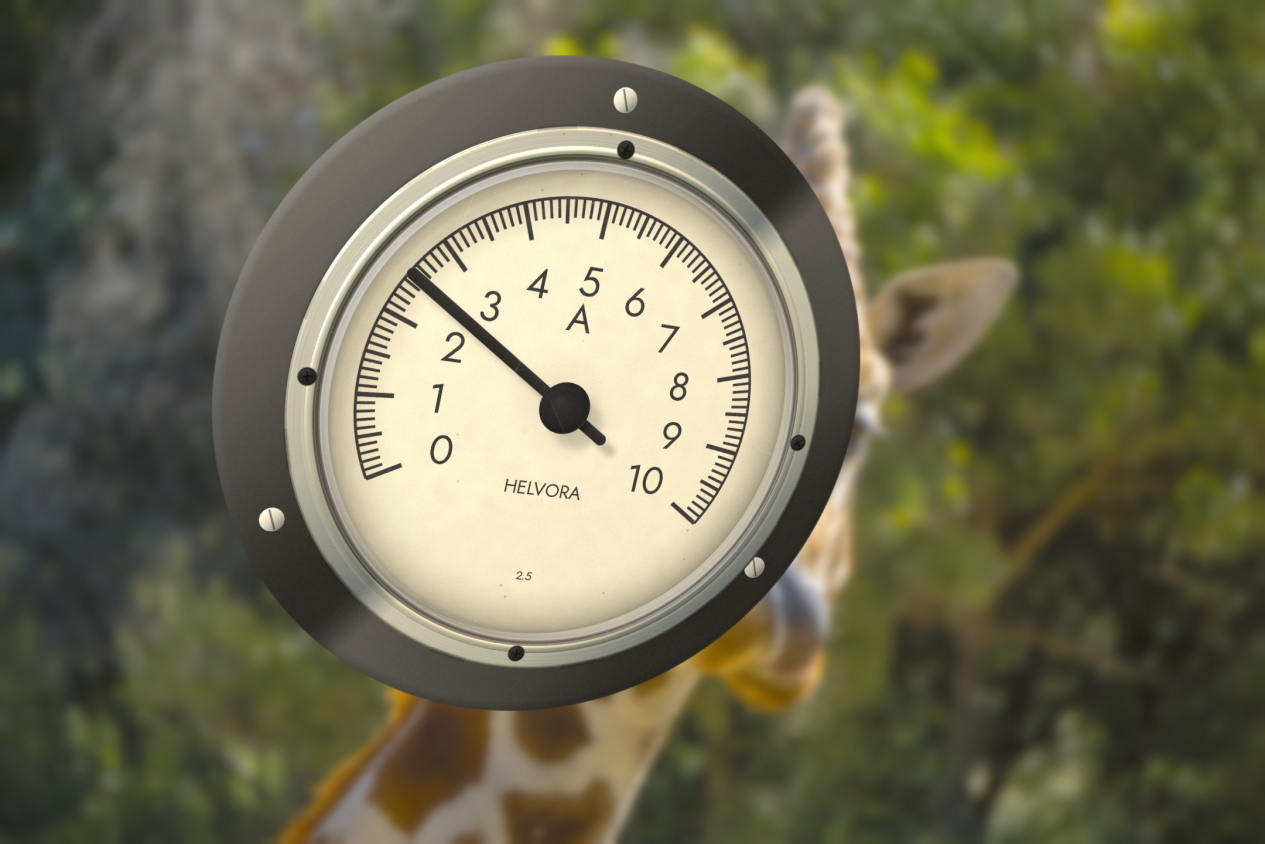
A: 2.5 A
